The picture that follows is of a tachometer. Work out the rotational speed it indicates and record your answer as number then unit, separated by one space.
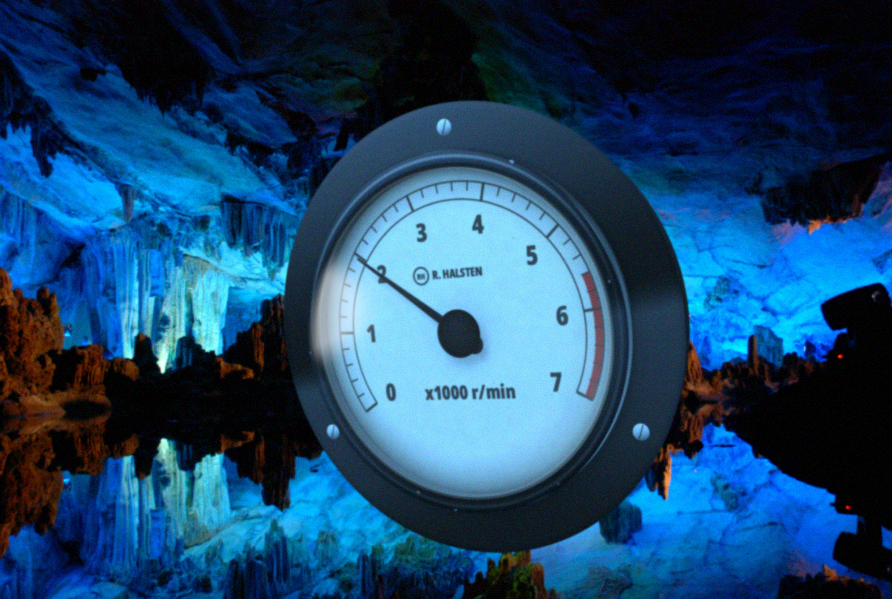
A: 2000 rpm
